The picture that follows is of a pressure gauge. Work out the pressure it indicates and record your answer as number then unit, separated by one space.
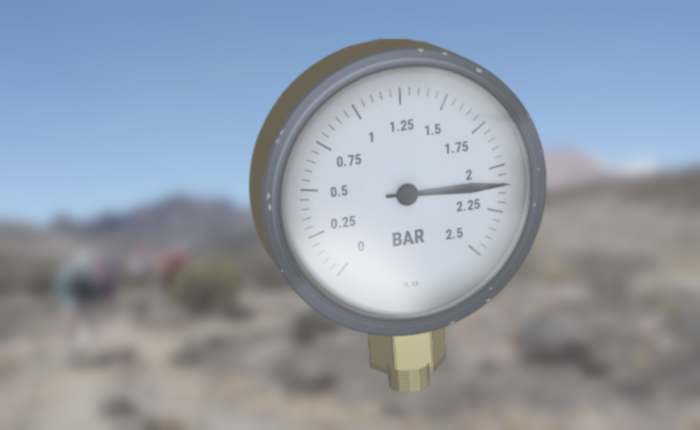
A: 2.1 bar
